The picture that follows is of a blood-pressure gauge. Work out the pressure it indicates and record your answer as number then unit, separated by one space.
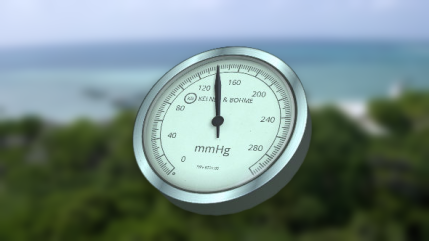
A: 140 mmHg
